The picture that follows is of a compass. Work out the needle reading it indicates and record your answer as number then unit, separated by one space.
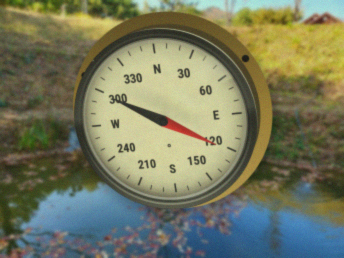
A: 120 °
